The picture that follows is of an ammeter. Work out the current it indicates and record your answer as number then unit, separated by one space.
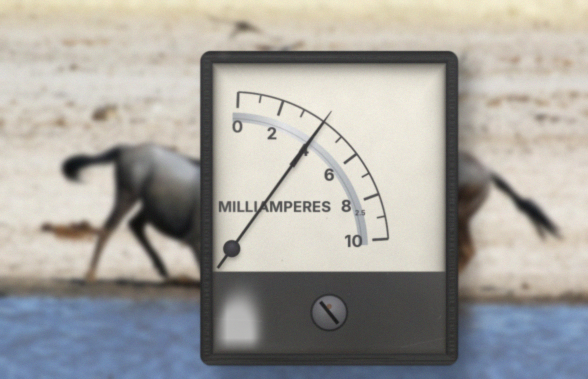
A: 4 mA
